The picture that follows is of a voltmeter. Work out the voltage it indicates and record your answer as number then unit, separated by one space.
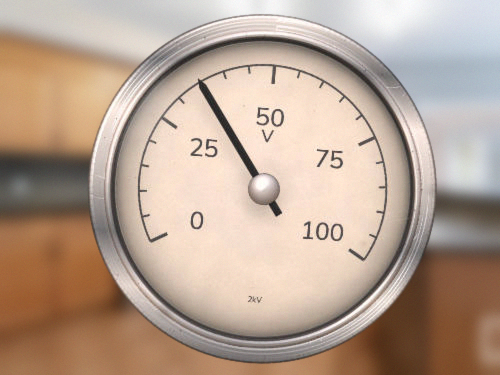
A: 35 V
